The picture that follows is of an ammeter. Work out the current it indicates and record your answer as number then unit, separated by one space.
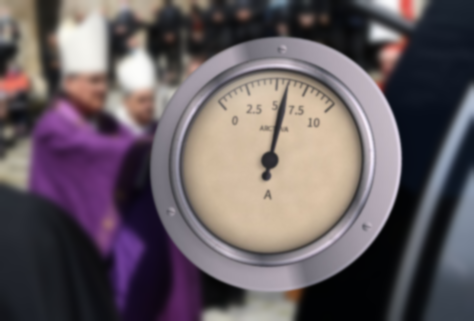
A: 6 A
